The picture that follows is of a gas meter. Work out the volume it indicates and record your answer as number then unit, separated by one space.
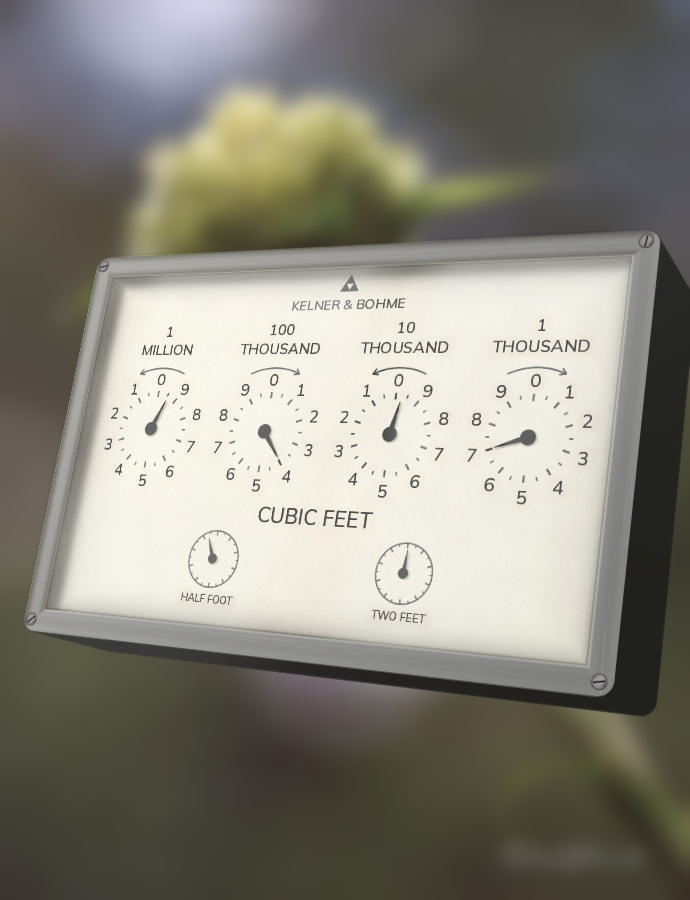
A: 939700 ft³
